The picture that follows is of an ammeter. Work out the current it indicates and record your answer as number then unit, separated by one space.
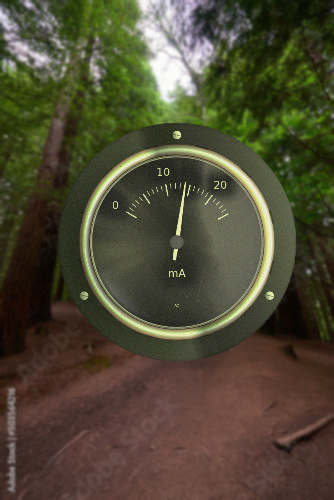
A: 14 mA
